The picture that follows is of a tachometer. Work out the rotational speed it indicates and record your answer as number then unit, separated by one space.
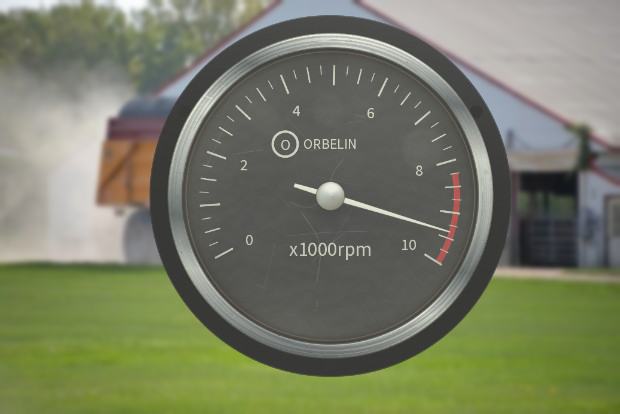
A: 9375 rpm
